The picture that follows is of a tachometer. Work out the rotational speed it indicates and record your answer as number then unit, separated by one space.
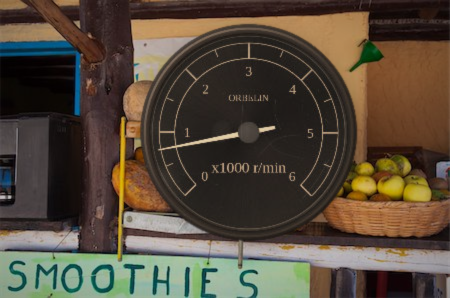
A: 750 rpm
